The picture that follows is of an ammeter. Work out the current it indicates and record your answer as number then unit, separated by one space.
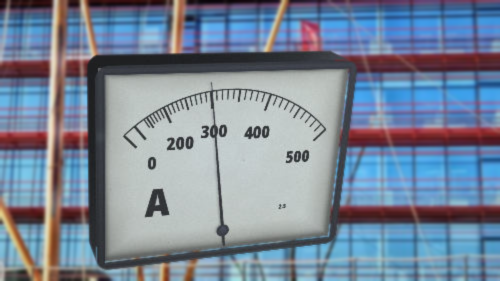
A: 300 A
